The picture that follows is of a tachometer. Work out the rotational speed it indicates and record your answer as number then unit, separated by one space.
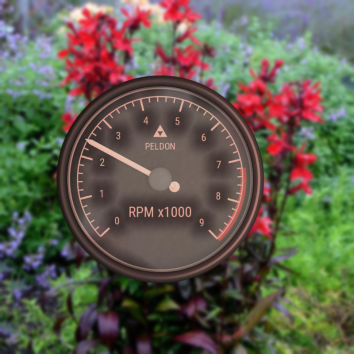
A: 2400 rpm
